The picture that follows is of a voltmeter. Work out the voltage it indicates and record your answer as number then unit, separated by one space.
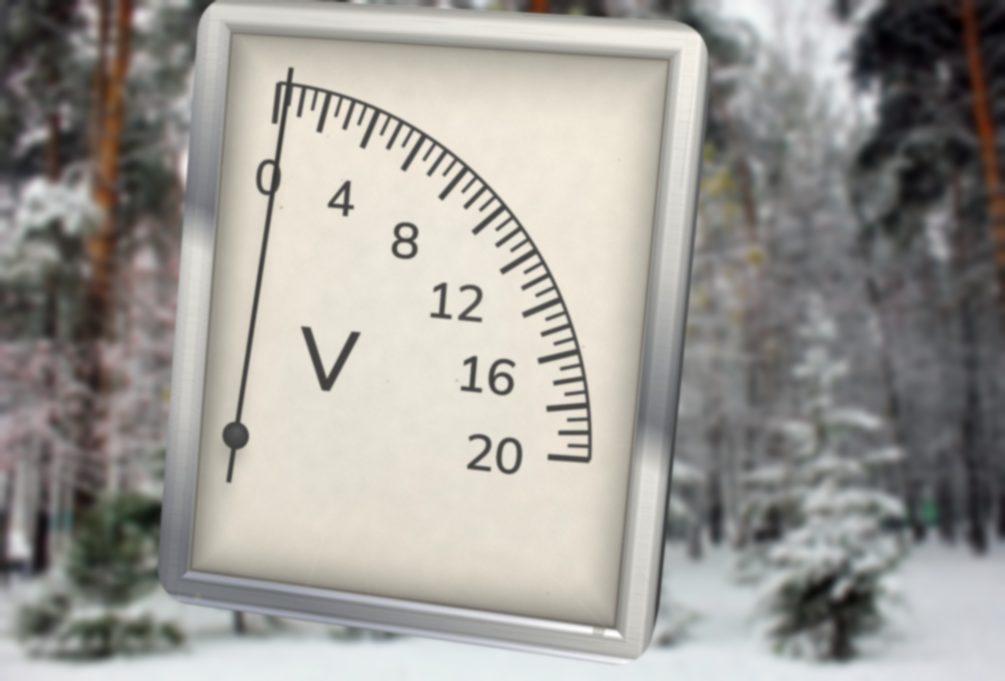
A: 0.5 V
